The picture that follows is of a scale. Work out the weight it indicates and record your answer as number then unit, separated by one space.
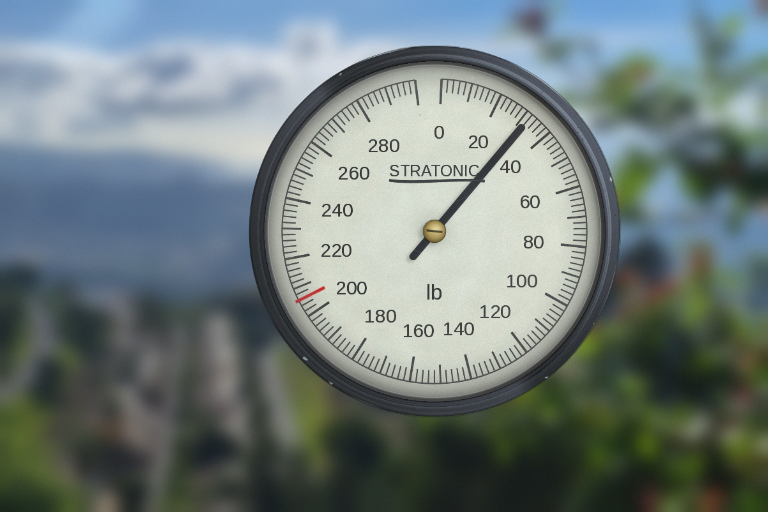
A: 32 lb
